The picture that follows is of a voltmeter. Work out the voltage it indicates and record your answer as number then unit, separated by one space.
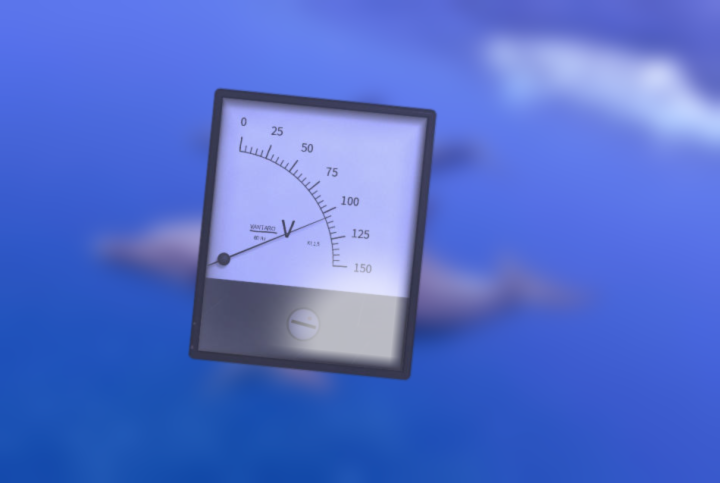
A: 105 V
